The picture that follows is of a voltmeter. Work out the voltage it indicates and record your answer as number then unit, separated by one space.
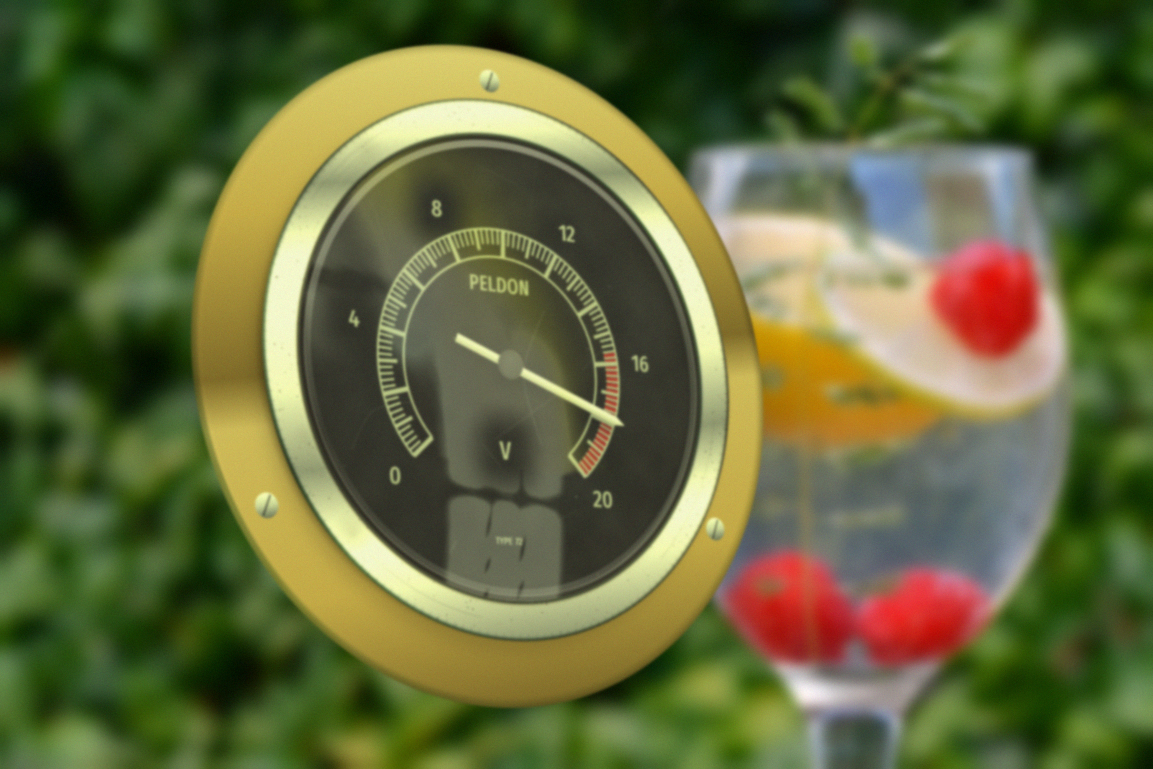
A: 18 V
